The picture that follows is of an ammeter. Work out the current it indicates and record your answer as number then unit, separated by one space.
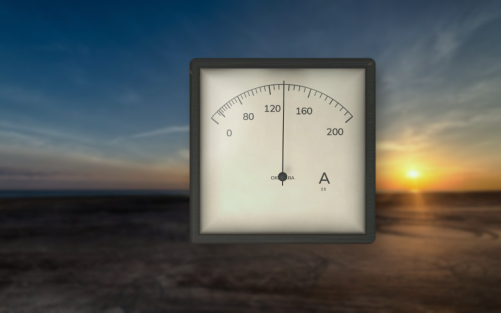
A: 135 A
